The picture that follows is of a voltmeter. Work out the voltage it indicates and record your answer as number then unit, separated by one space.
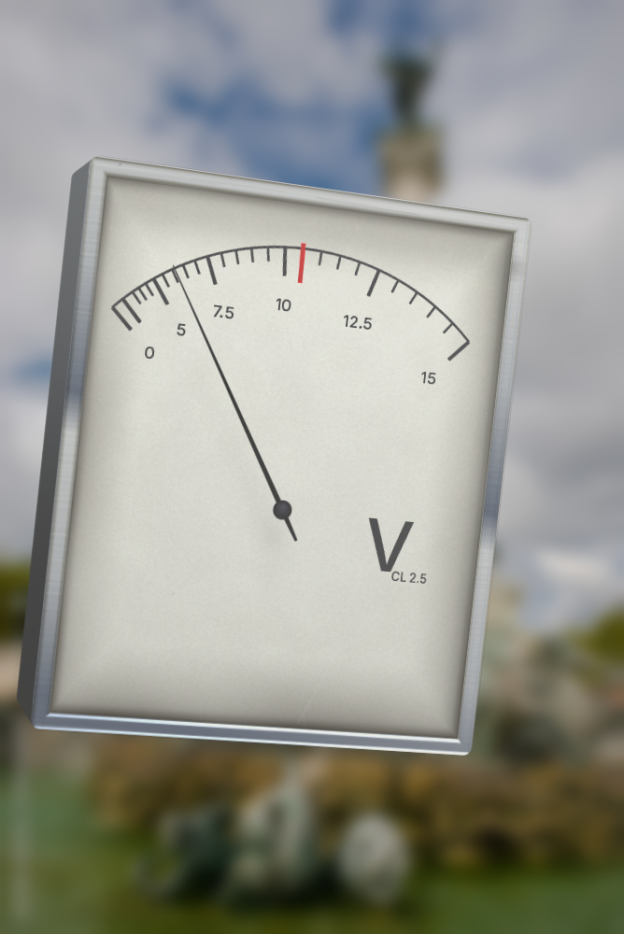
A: 6 V
